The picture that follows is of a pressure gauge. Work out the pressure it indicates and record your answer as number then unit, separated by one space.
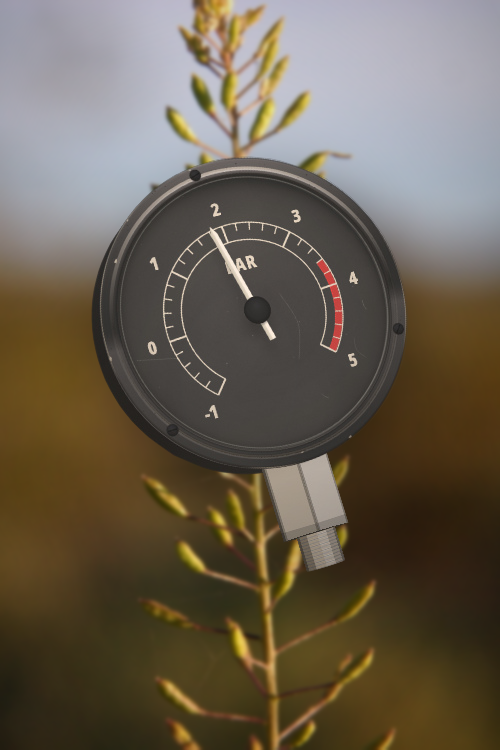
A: 1.8 bar
